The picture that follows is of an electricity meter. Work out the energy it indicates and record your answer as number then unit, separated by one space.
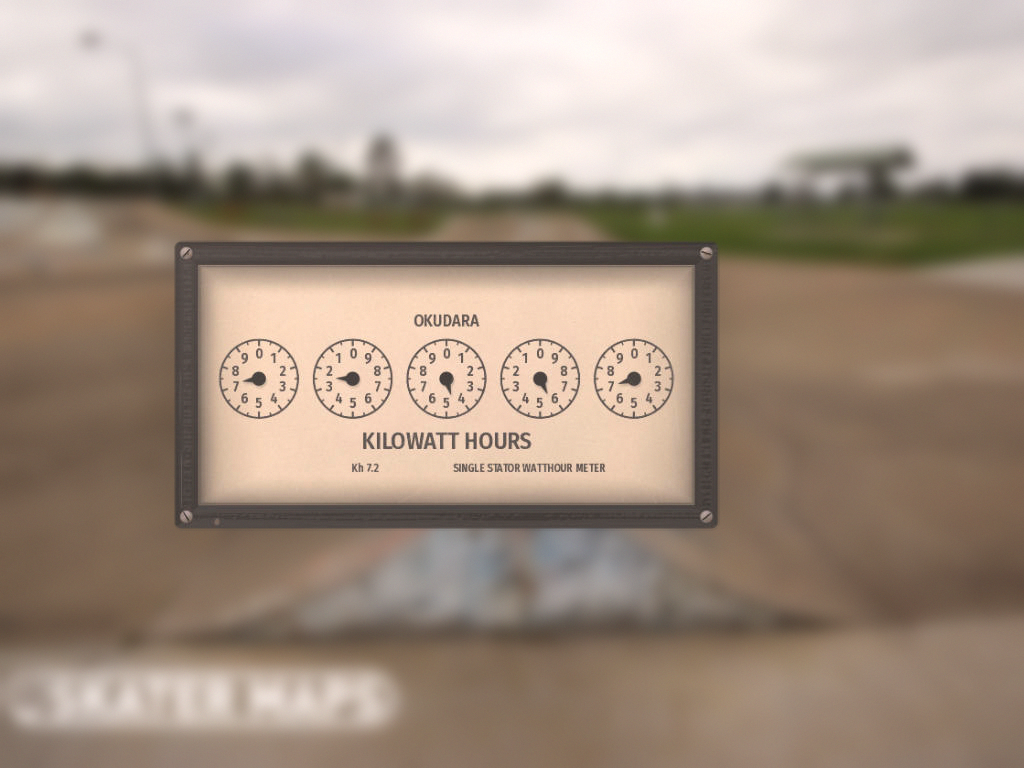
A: 72457 kWh
